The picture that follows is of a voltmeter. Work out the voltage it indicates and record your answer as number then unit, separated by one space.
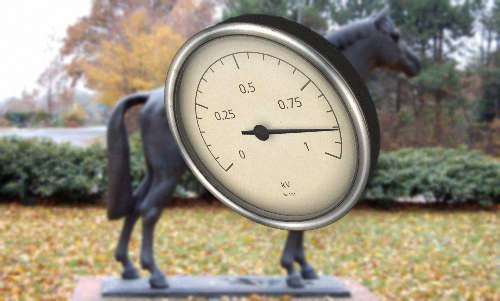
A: 0.9 kV
